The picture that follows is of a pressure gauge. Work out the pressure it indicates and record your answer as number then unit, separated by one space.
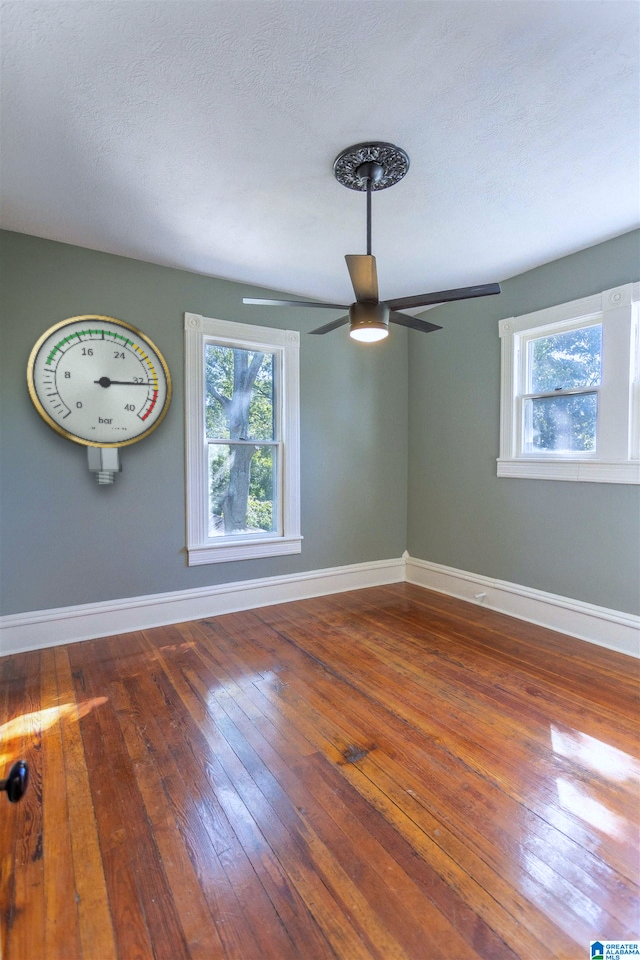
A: 33 bar
